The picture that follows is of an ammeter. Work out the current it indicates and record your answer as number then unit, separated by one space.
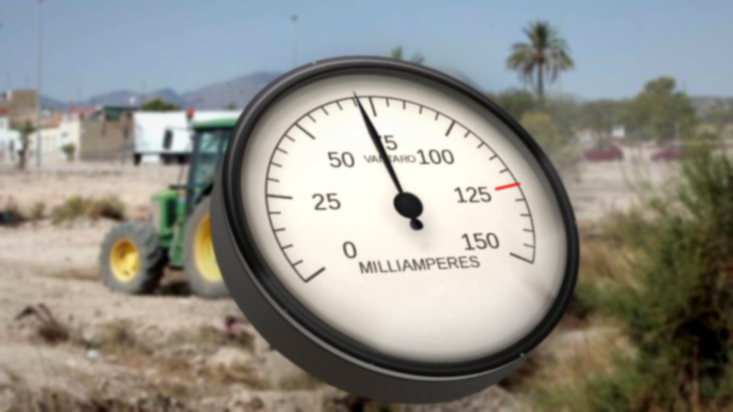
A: 70 mA
